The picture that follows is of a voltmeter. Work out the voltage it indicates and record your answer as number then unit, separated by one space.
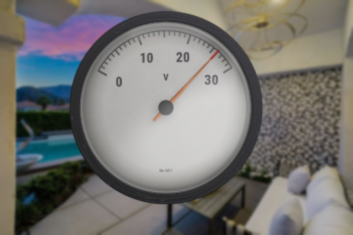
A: 26 V
